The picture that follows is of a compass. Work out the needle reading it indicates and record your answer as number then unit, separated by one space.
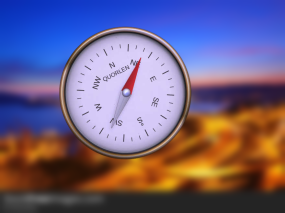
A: 50 °
